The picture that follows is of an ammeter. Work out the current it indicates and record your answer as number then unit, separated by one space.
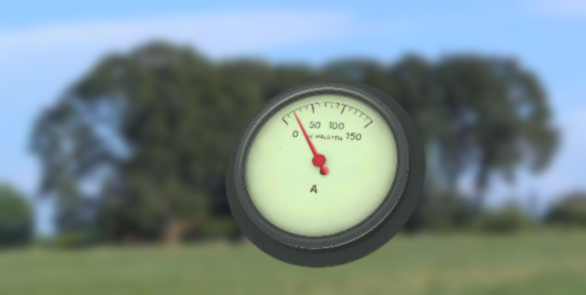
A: 20 A
